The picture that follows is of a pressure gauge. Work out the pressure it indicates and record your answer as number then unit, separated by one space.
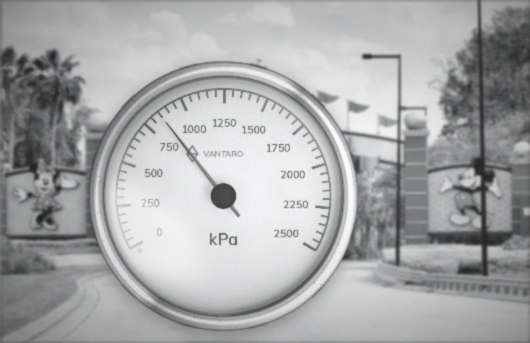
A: 850 kPa
